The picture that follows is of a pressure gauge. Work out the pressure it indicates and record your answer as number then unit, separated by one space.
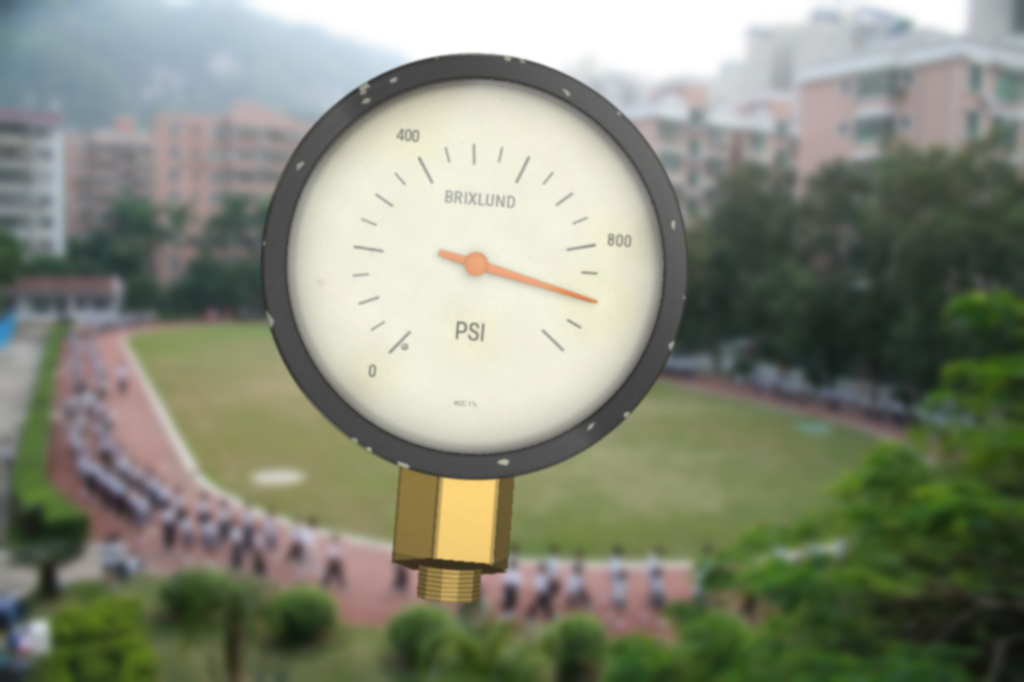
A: 900 psi
